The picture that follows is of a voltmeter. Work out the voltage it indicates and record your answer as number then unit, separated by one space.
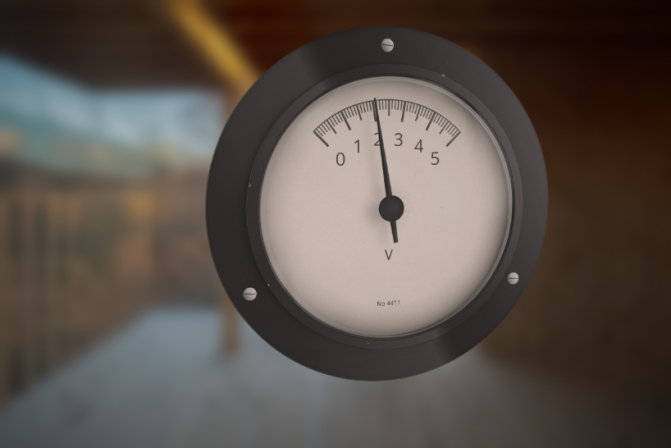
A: 2 V
